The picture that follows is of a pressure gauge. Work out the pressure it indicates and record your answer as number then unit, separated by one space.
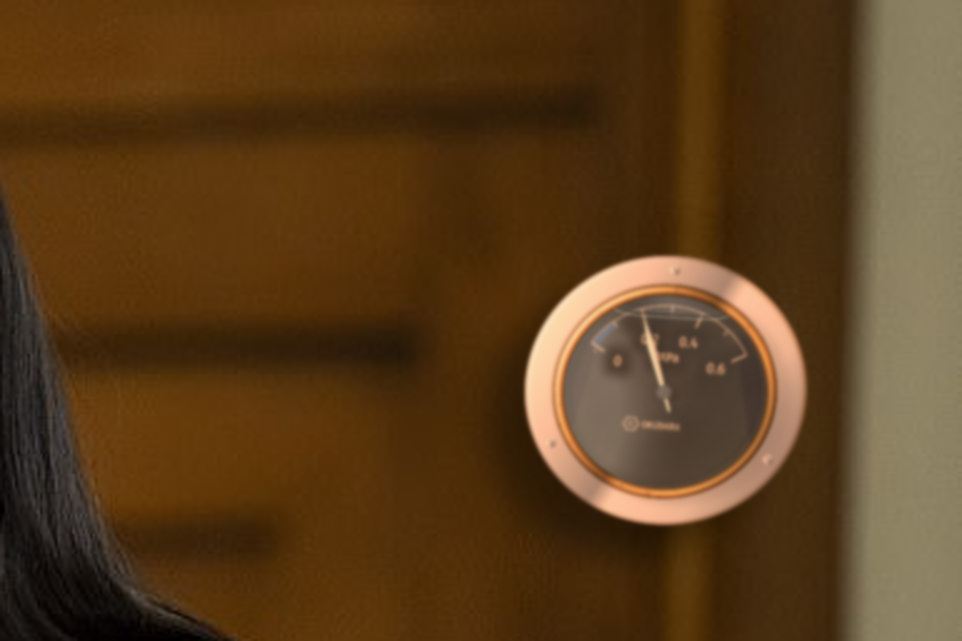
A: 0.2 MPa
